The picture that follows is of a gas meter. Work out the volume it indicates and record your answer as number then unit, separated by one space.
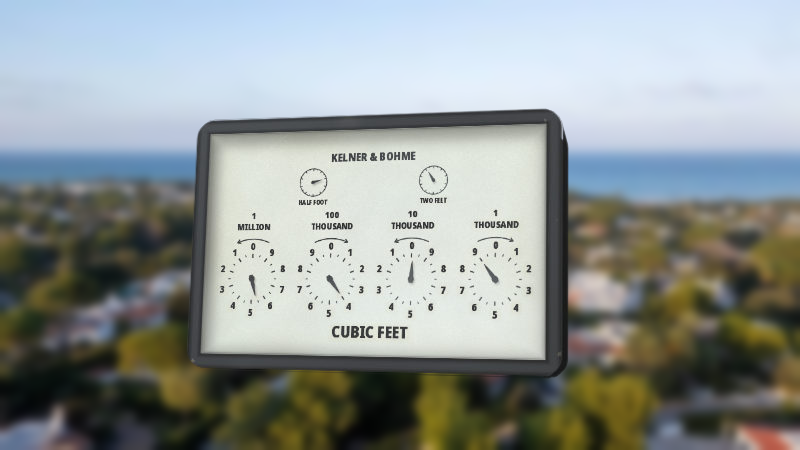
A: 539900 ft³
